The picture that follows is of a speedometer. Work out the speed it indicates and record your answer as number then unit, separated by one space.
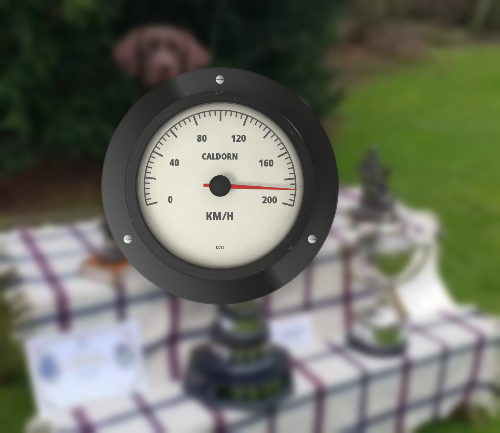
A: 188 km/h
